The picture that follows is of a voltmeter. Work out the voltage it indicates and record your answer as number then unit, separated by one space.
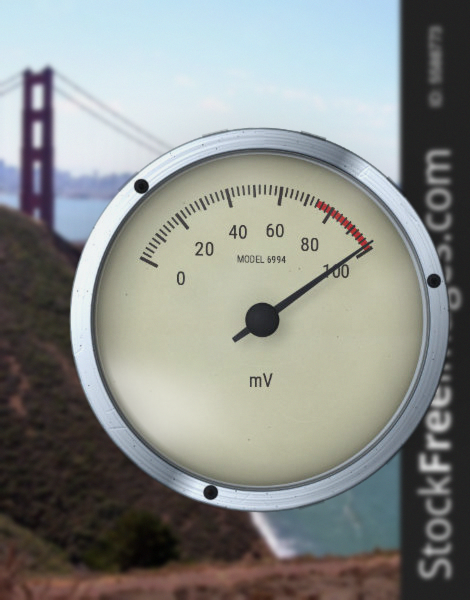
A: 98 mV
